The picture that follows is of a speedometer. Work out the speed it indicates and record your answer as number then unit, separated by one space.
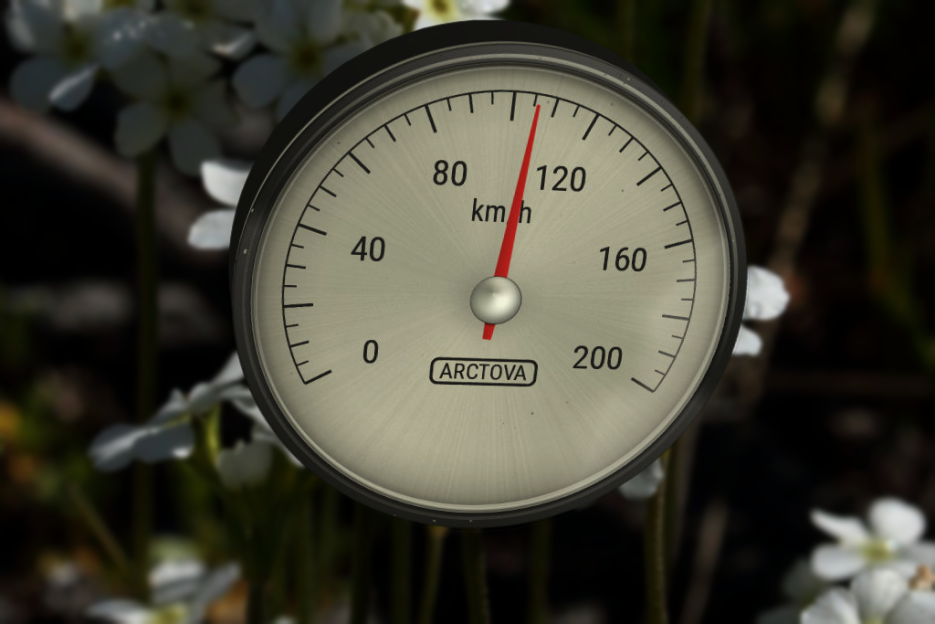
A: 105 km/h
